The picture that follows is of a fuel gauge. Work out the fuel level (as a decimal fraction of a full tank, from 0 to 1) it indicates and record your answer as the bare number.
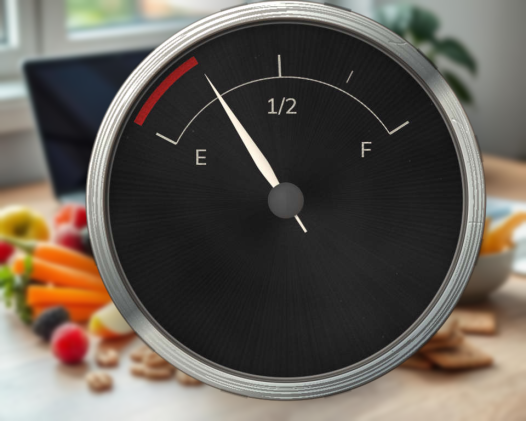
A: 0.25
